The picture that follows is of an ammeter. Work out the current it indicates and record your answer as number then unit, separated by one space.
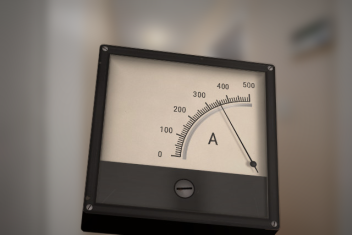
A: 350 A
